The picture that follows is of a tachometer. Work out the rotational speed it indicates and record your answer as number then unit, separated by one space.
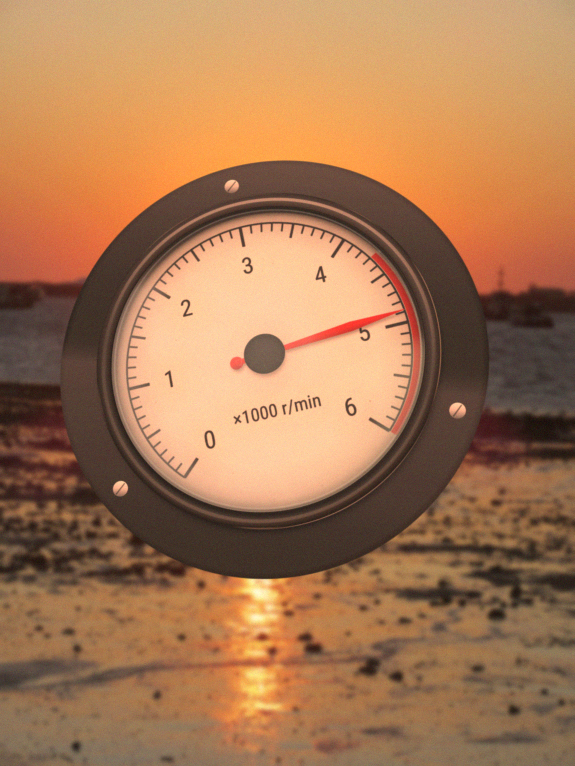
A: 4900 rpm
